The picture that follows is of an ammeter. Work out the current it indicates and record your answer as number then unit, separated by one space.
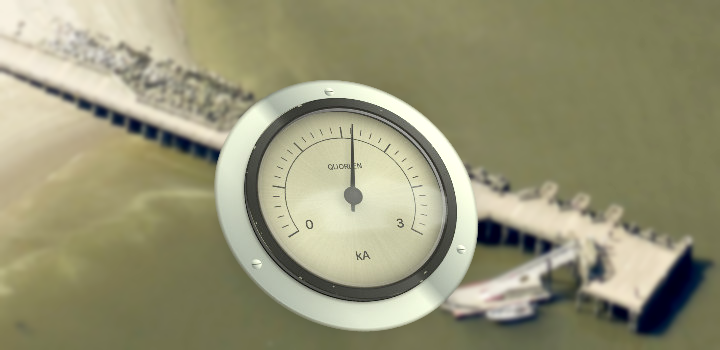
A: 1.6 kA
